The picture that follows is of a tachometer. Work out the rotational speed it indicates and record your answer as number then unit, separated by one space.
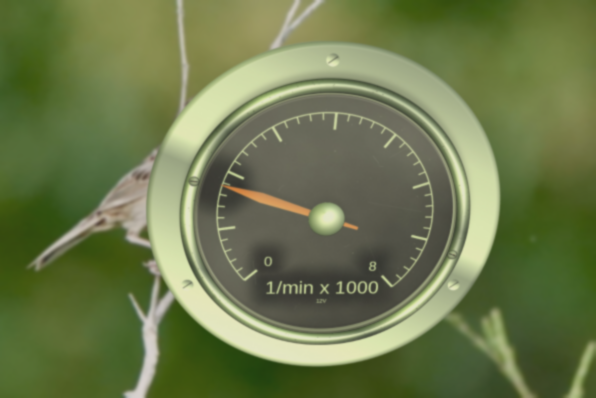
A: 1800 rpm
